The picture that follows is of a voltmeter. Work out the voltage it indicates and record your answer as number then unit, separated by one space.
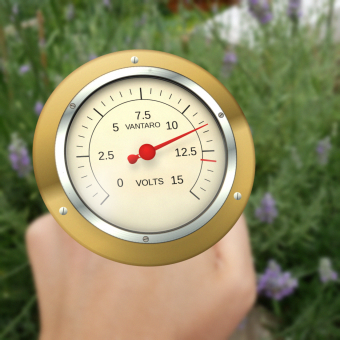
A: 11.25 V
